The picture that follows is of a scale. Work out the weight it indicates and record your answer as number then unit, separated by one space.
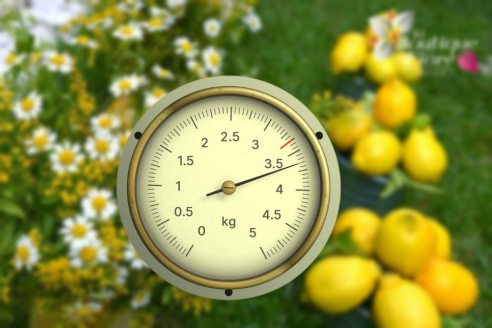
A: 3.65 kg
